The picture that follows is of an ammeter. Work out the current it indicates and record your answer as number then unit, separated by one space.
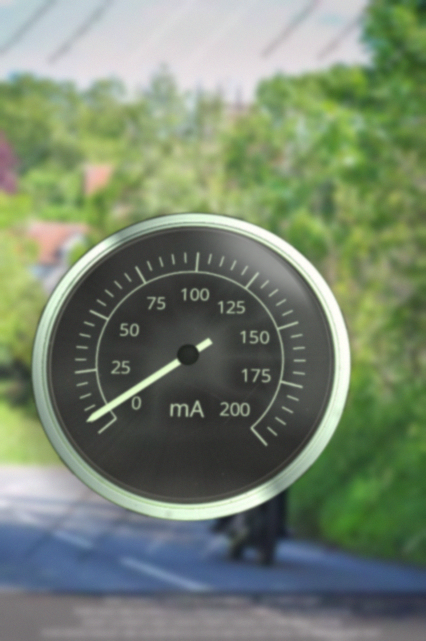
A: 5 mA
